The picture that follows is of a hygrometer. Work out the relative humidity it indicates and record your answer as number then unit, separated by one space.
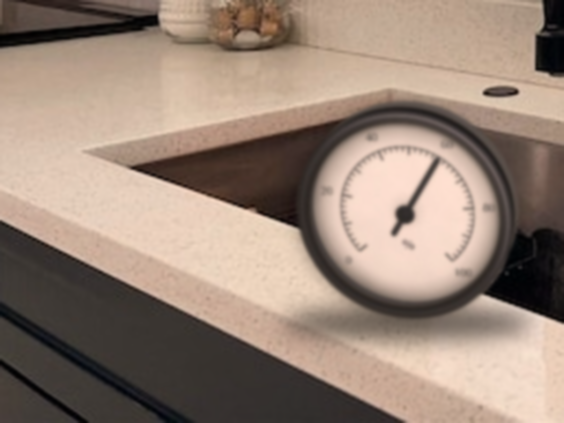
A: 60 %
